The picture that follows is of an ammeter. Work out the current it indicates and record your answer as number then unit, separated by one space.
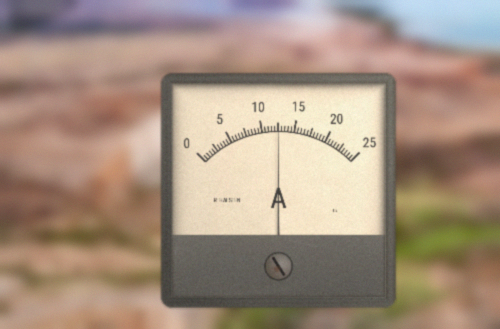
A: 12.5 A
